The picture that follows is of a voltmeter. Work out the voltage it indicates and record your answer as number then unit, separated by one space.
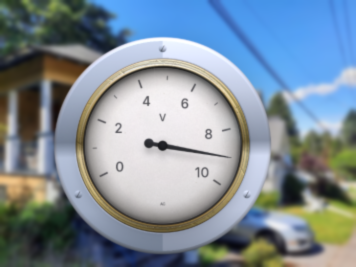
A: 9 V
